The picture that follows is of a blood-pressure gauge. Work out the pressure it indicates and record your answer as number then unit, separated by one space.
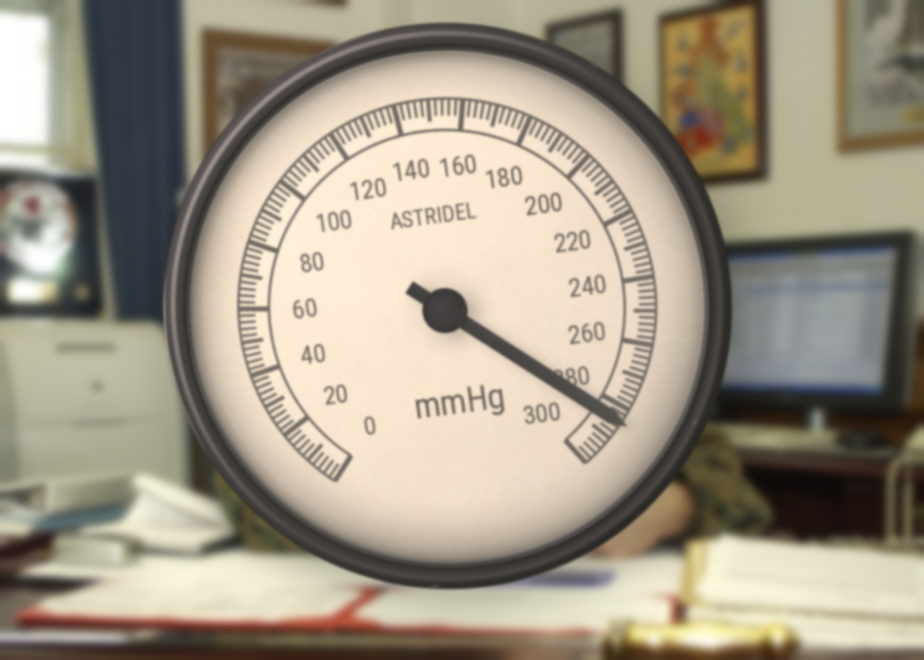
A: 284 mmHg
